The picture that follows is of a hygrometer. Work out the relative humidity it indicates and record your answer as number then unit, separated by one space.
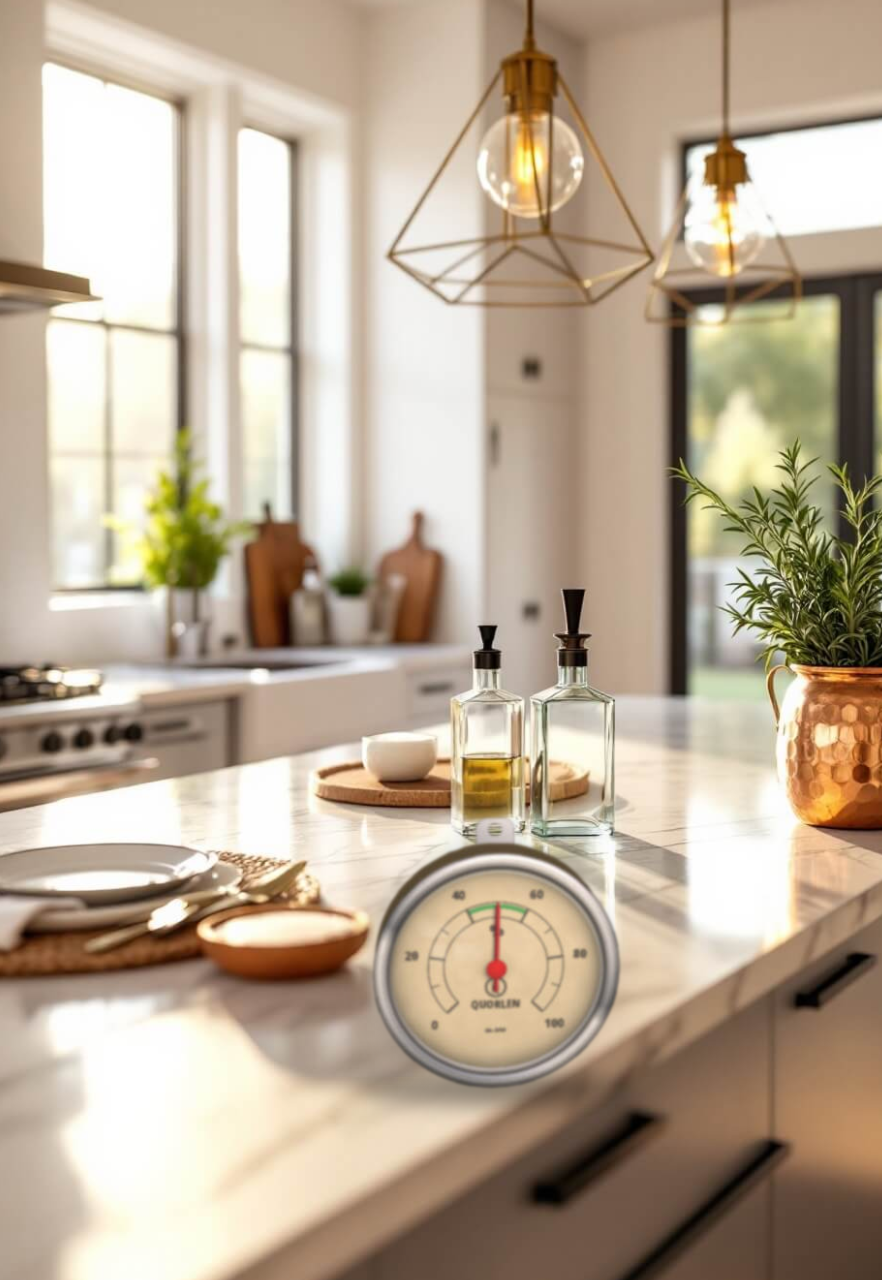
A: 50 %
